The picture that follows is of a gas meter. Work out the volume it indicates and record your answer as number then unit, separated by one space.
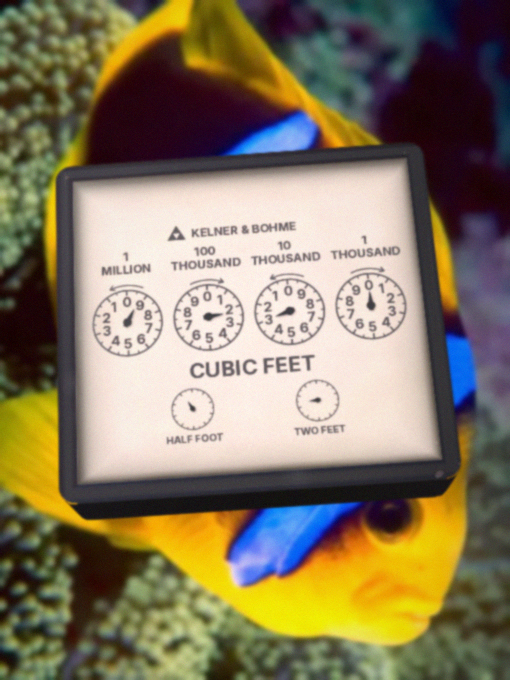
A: 923000 ft³
